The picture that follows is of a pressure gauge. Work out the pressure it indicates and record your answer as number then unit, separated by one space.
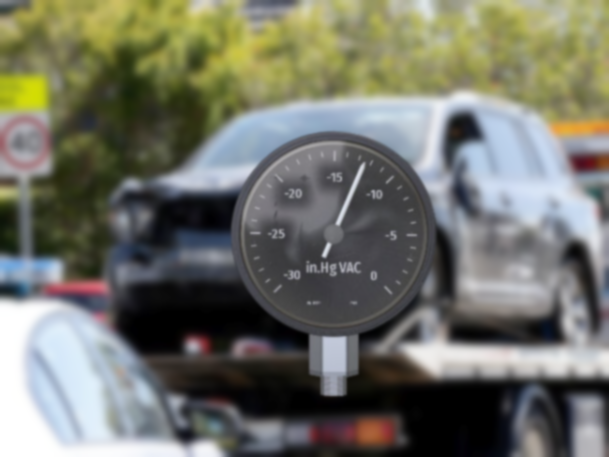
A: -12.5 inHg
